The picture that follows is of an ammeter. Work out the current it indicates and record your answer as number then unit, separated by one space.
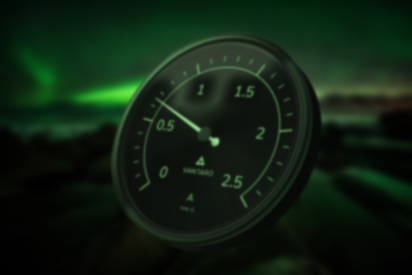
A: 0.65 A
